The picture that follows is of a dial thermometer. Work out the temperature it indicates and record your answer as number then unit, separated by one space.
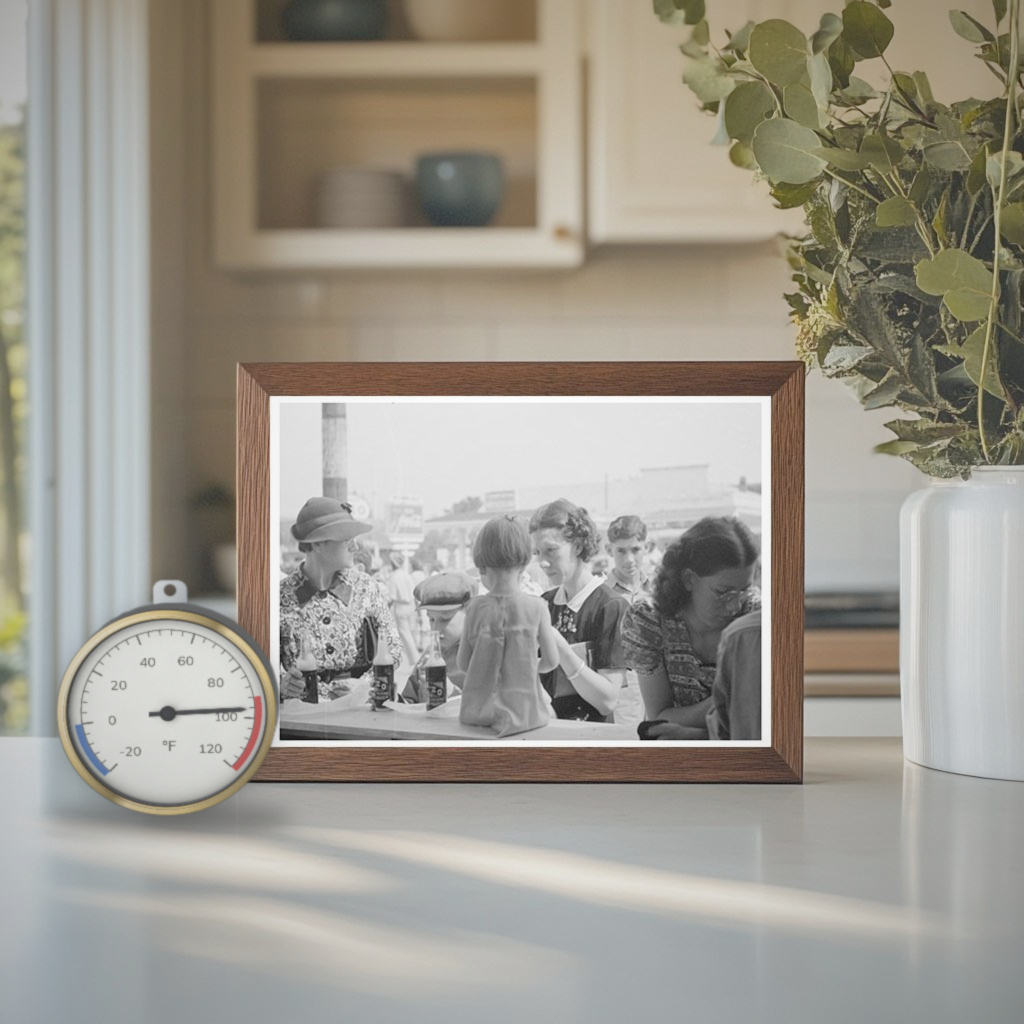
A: 96 °F
